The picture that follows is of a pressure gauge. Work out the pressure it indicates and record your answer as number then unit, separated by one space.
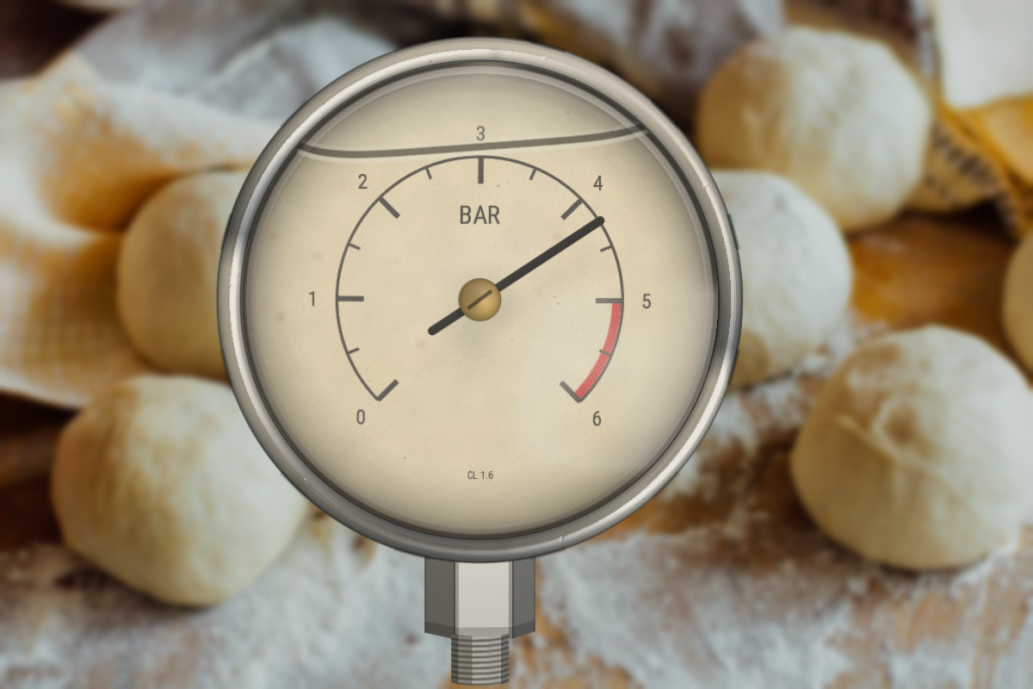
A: 4.25 bar
